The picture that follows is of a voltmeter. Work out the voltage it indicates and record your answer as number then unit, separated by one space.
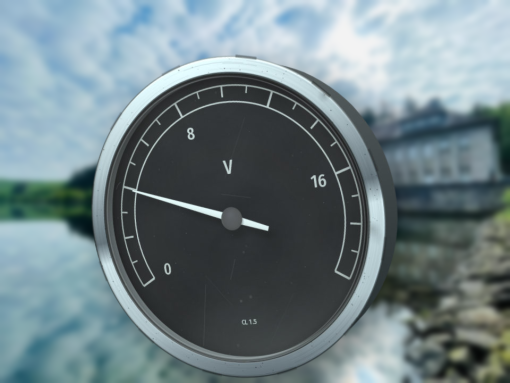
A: 4 V
